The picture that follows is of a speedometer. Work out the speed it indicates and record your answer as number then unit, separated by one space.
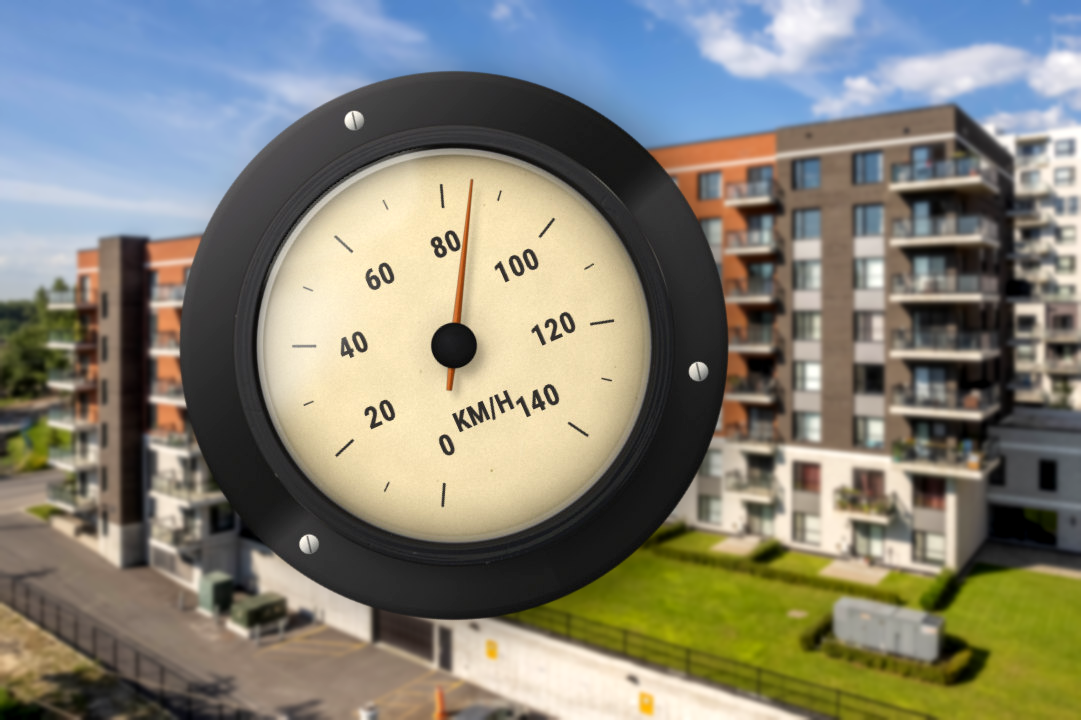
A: 85 km/h
